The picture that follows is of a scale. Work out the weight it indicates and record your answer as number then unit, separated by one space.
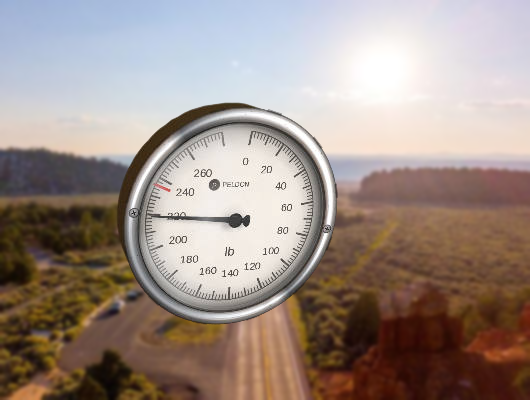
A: 220 lb
